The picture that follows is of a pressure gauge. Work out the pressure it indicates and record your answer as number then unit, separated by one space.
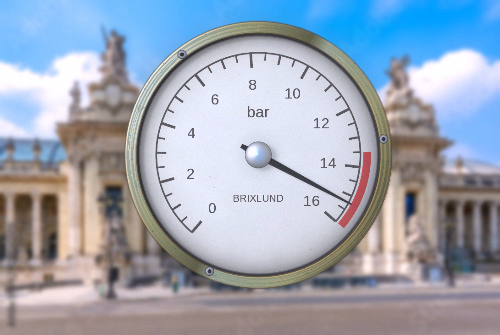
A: 15.25 bar
